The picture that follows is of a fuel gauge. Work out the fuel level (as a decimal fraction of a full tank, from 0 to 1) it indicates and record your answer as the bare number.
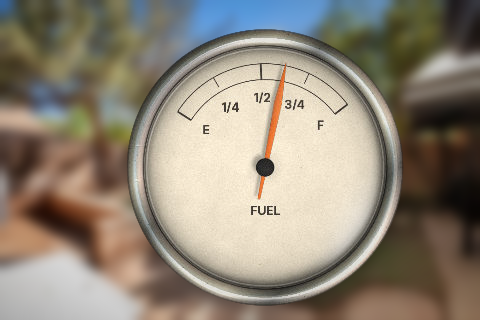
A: 0.625
